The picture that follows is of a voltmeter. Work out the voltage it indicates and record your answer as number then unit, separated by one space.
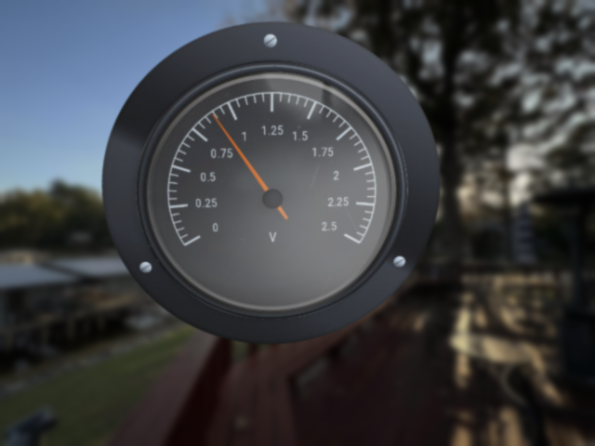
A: 0.9 V
